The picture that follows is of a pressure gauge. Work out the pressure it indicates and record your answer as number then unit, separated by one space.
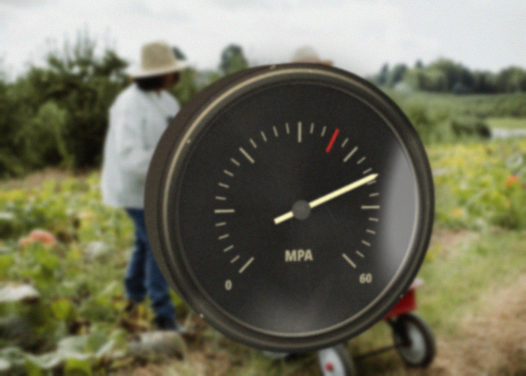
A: 45 MPa
